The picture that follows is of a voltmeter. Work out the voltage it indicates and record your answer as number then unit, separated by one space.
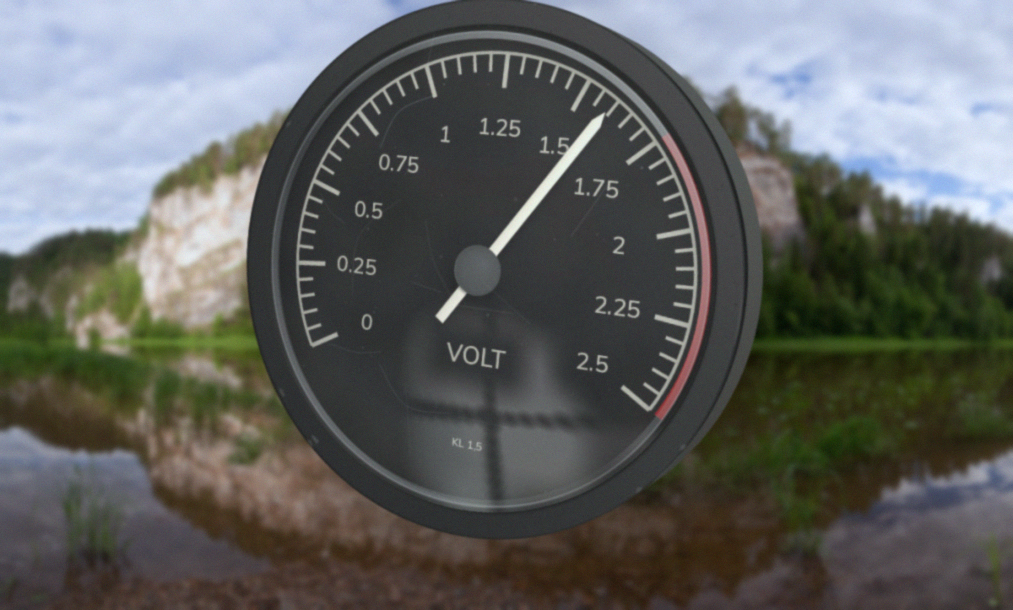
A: 1.6 V
